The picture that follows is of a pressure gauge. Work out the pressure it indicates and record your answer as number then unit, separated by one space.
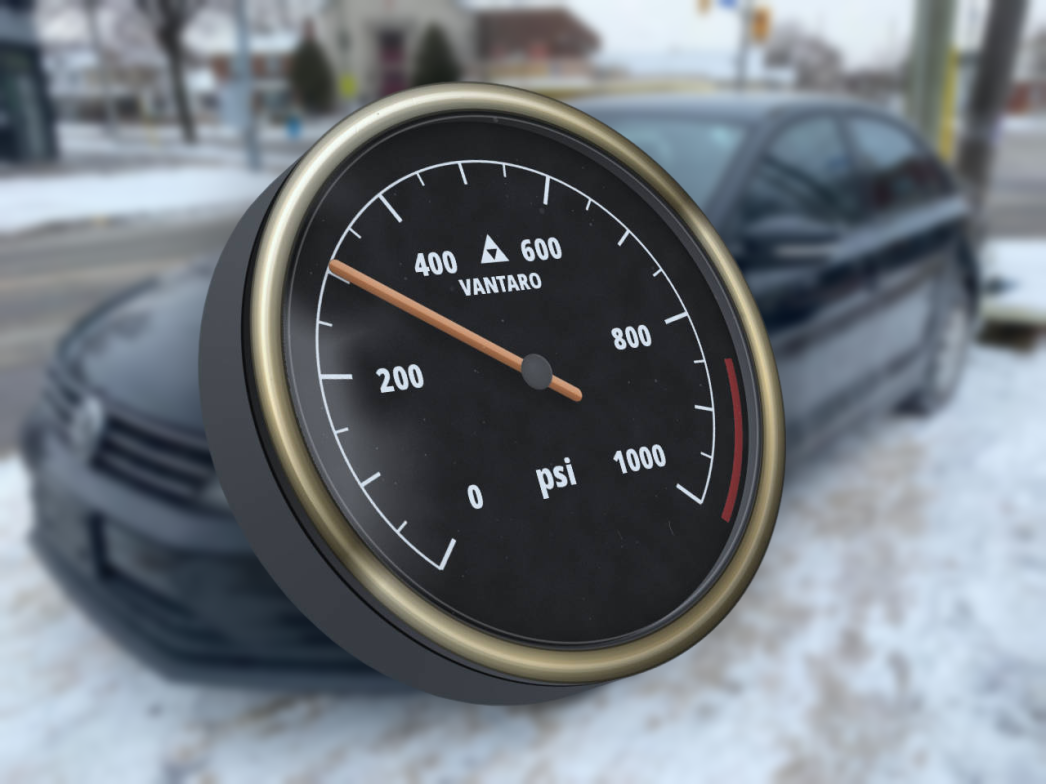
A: 300 psi
